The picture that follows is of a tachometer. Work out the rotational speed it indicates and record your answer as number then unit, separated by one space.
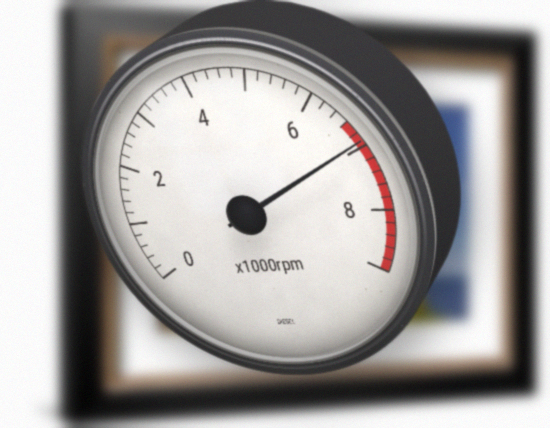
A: 6900 rpm
